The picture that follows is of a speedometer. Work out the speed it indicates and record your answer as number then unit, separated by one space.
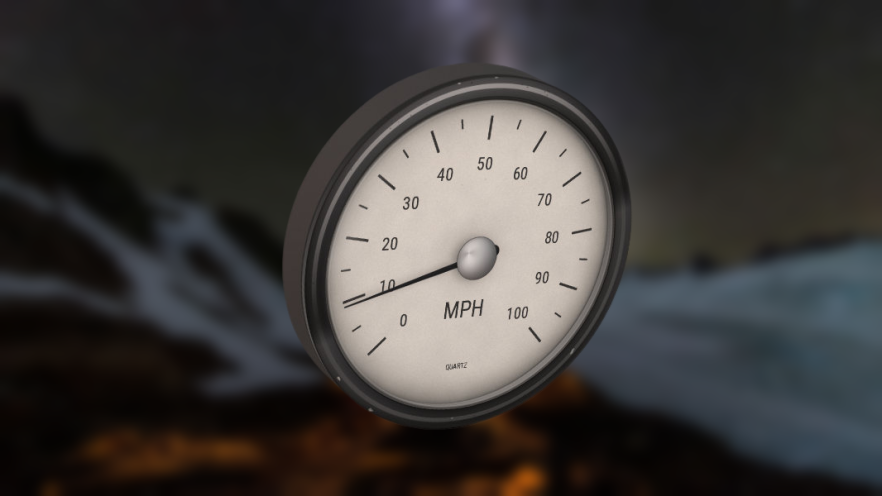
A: 10 mph
